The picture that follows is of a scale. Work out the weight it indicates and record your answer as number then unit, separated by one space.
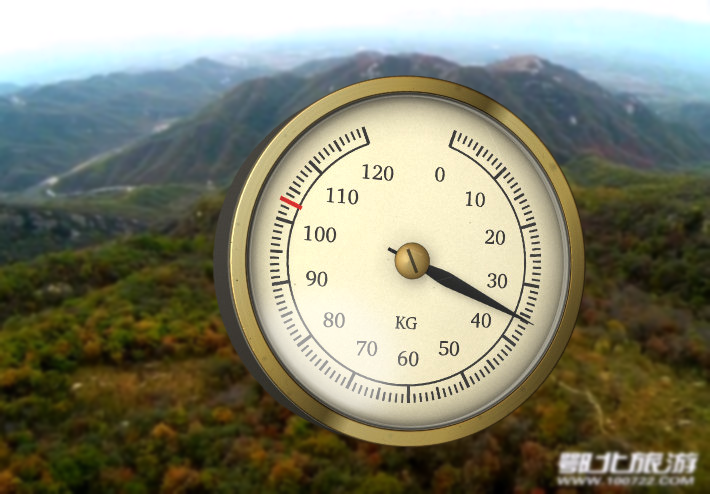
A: 36 kg
